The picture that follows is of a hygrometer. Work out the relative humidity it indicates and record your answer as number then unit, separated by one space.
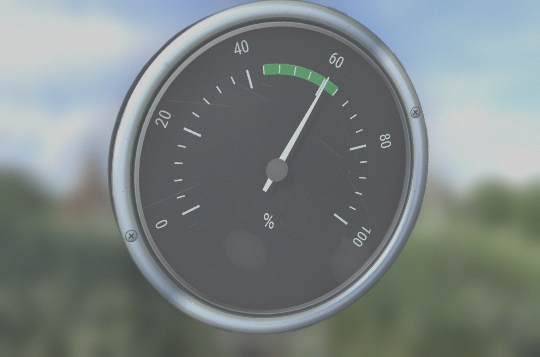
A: 60 %
